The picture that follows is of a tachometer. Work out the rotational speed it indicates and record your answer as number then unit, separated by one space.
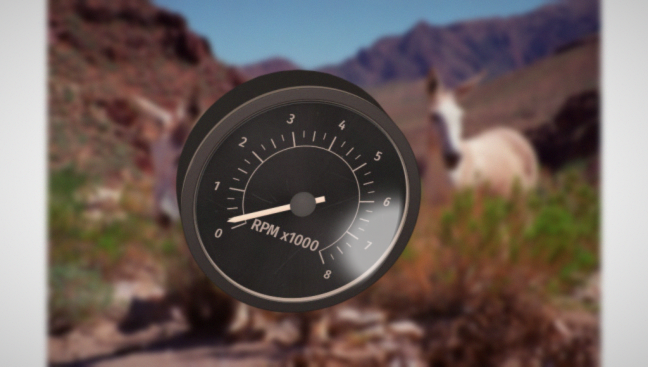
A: 250 rpm
